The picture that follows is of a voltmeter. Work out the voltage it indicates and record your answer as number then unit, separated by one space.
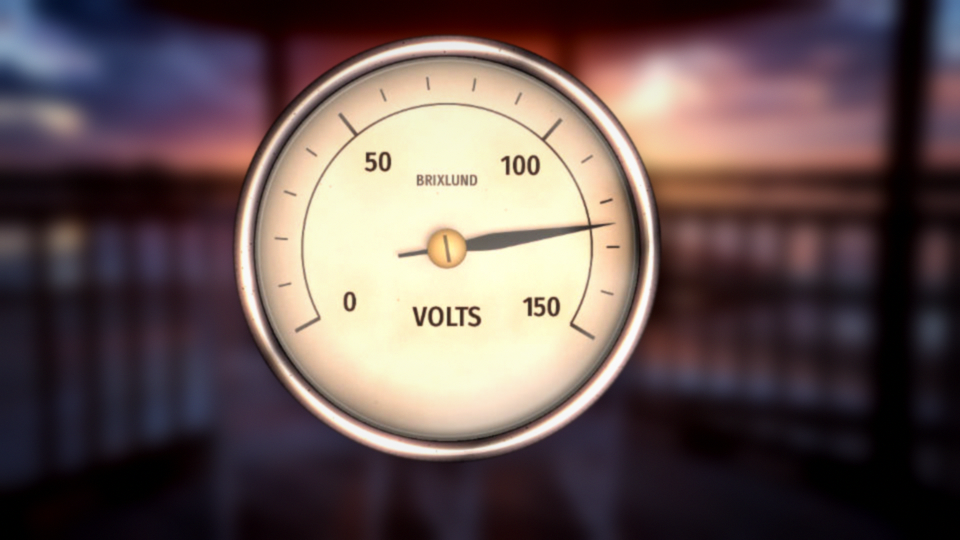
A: 125 V
